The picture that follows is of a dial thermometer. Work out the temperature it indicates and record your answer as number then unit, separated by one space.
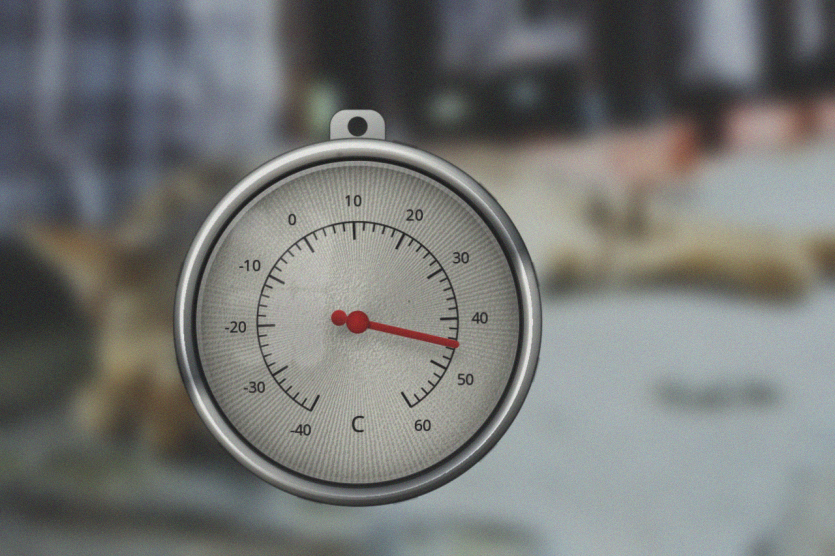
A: 45 °C
